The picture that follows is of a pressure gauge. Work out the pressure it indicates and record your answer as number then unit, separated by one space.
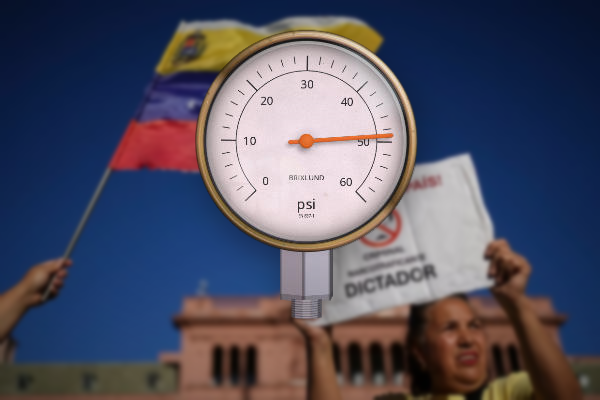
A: 49 psi
